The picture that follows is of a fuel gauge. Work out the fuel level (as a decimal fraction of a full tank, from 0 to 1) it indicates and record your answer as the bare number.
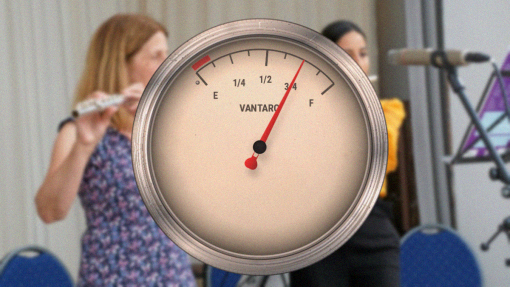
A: 0.75
